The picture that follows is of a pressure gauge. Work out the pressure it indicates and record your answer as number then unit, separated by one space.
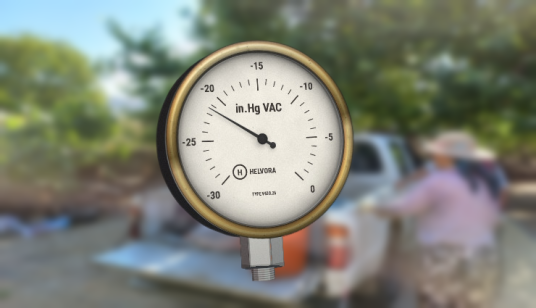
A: -21.5 inHg
